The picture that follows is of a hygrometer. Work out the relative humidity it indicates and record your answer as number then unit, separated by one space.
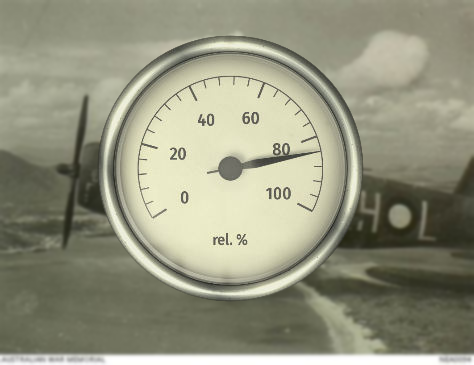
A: 84 %
